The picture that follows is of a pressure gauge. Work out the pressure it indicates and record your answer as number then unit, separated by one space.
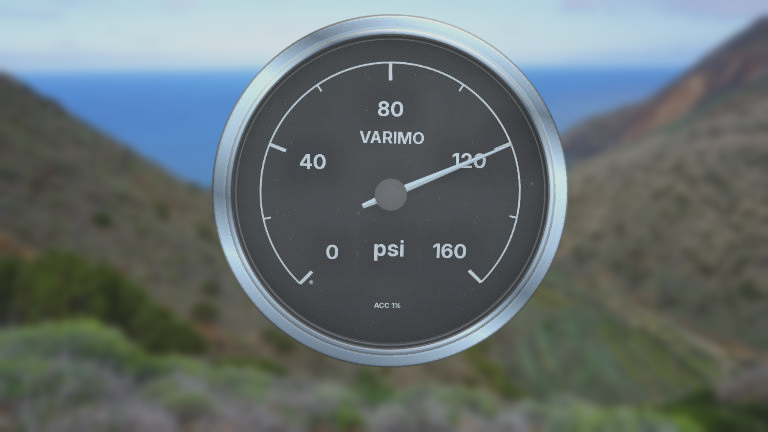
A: 120 psi
